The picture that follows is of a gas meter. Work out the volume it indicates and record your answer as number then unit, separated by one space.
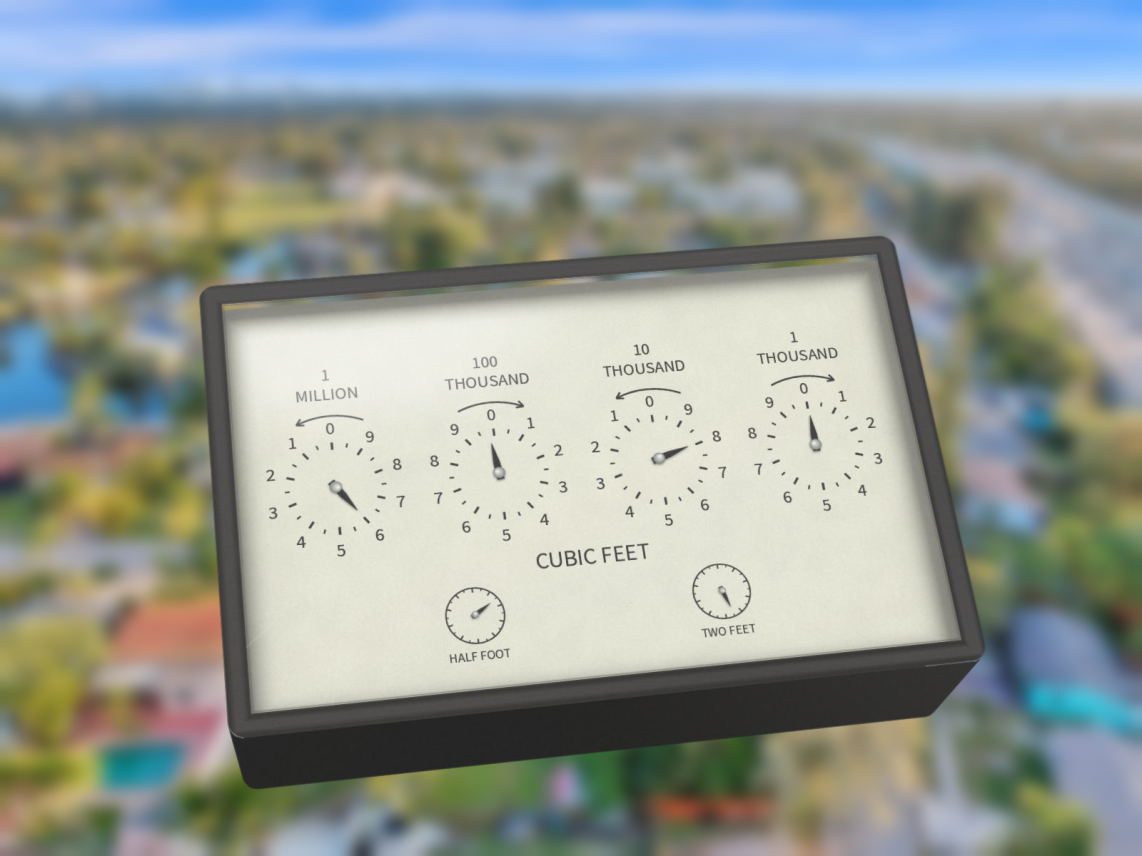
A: 598000 ft³
